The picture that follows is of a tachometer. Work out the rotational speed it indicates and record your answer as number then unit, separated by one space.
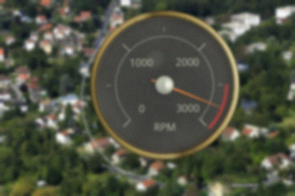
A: 2750 rpm
